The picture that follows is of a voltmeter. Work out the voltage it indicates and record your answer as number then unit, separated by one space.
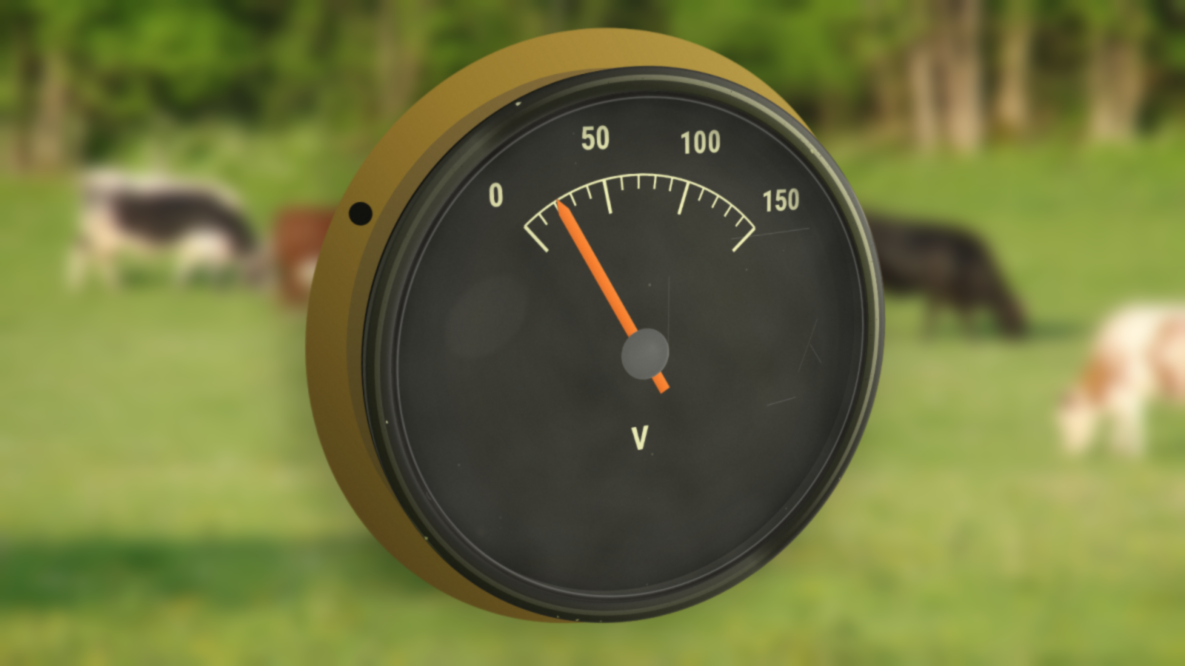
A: 20 V
